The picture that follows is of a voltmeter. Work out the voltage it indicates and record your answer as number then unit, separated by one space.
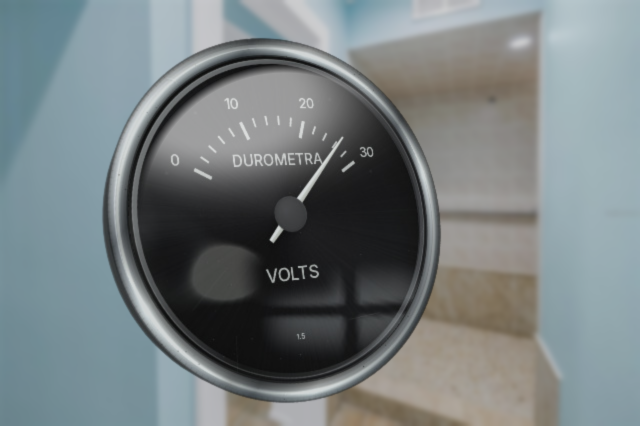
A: 26 V
